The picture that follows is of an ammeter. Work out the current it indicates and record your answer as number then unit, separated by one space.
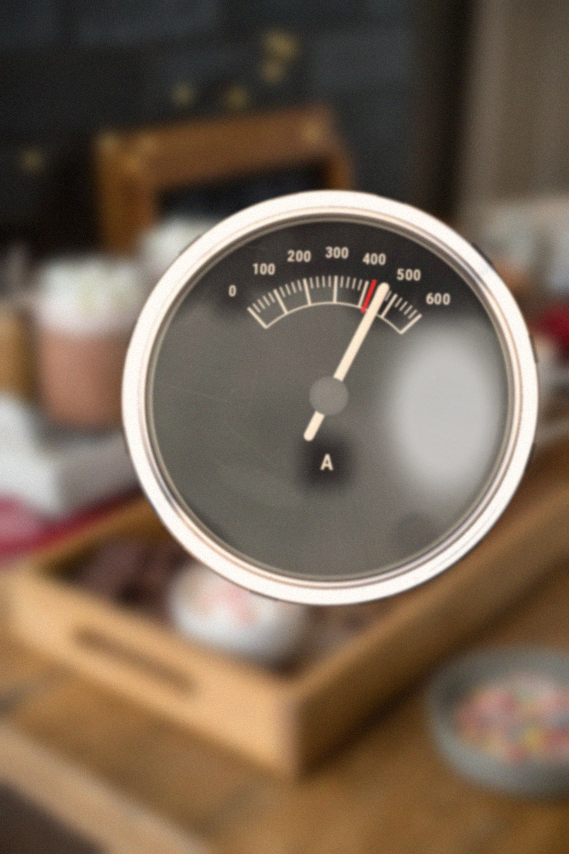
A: 460 A
